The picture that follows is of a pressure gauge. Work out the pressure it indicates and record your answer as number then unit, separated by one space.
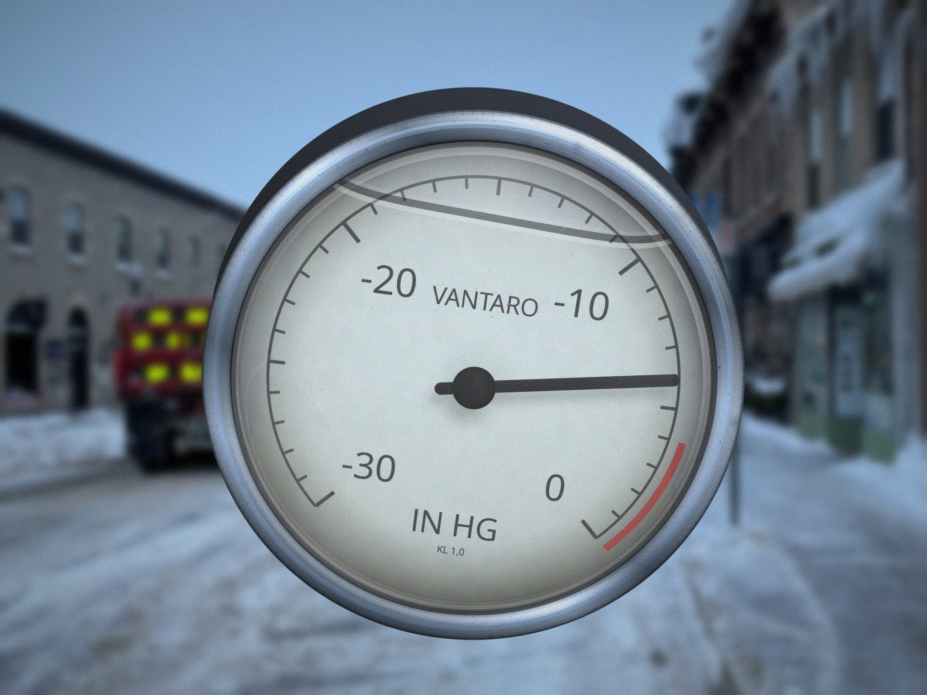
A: -6 inHg
